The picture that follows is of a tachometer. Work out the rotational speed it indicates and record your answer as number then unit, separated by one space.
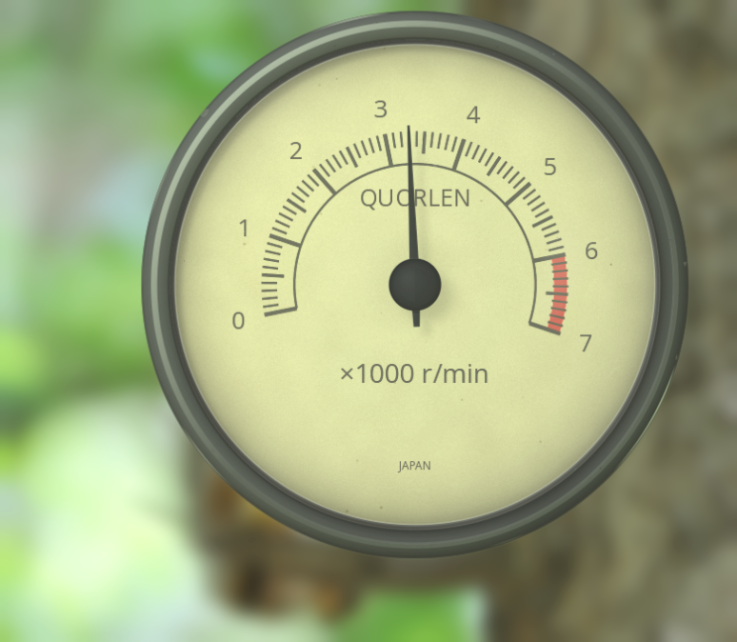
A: 3300 rpm
